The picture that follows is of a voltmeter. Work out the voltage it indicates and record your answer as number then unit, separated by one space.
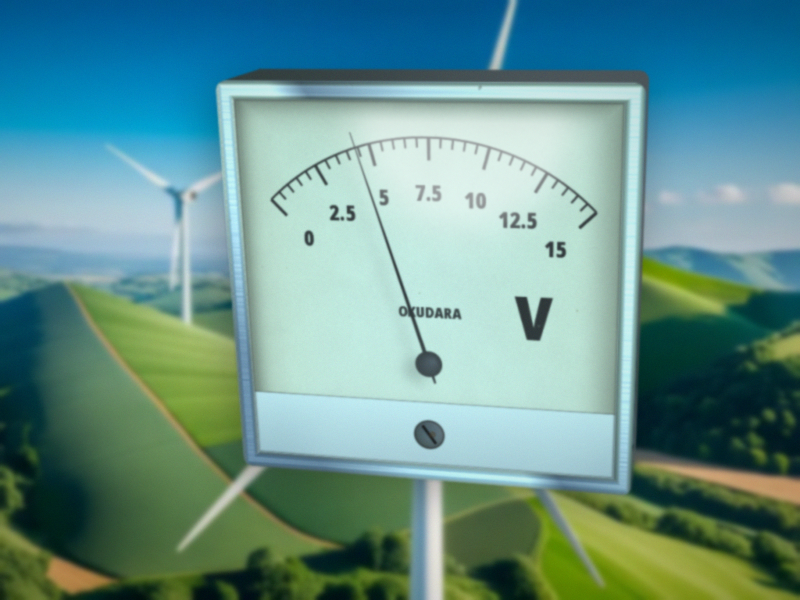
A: 4.5 V
